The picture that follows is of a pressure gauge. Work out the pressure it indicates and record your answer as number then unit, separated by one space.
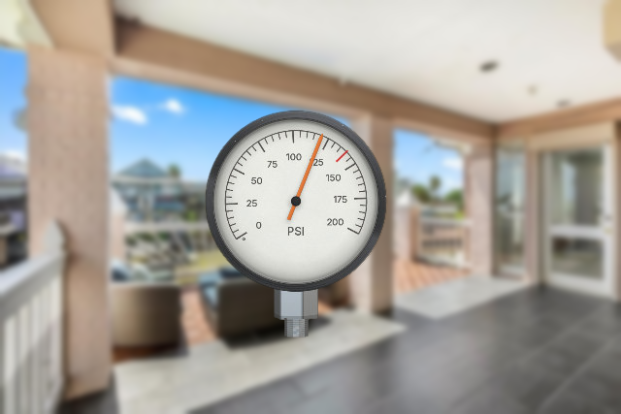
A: 120 psi
